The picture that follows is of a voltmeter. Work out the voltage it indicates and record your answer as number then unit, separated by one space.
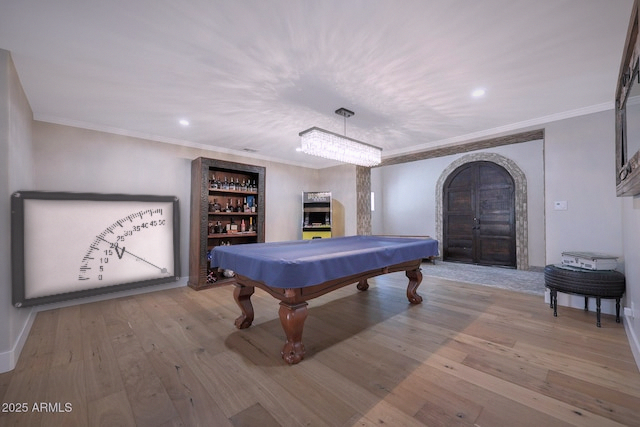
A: 20 V
